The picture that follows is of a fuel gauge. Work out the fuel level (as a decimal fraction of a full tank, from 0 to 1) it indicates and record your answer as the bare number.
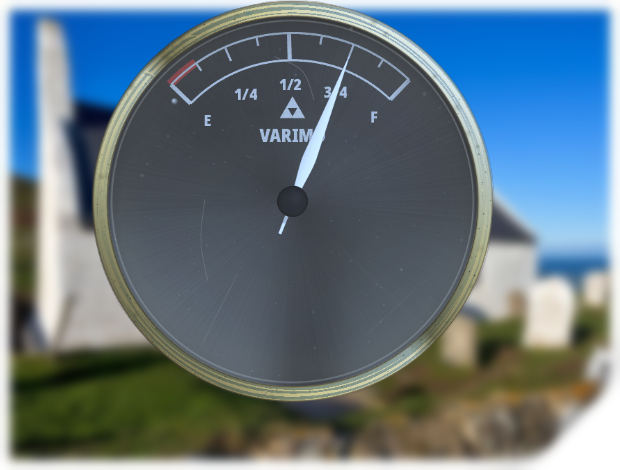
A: 0.75
